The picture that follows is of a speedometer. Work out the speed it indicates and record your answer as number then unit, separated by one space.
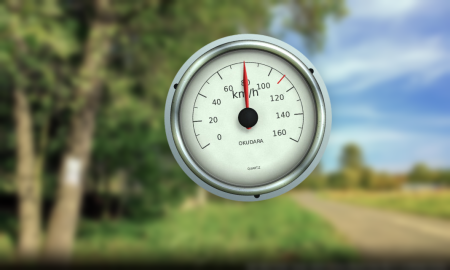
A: 80 km/h
